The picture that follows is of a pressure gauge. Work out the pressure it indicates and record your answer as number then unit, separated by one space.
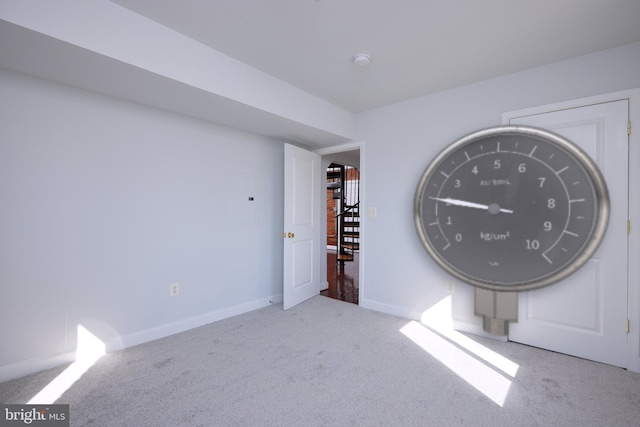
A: 2 kg/cm²
